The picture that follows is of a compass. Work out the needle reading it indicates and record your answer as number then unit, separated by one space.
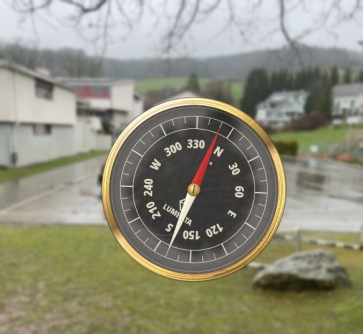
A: 350 °
